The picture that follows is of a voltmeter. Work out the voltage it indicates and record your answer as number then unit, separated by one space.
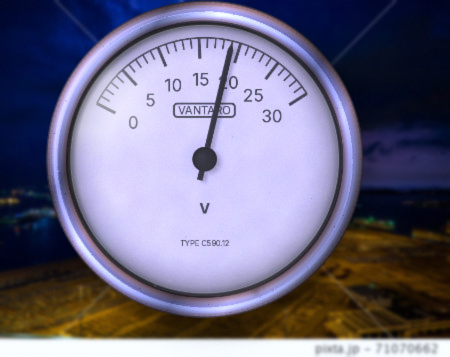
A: 19 V
